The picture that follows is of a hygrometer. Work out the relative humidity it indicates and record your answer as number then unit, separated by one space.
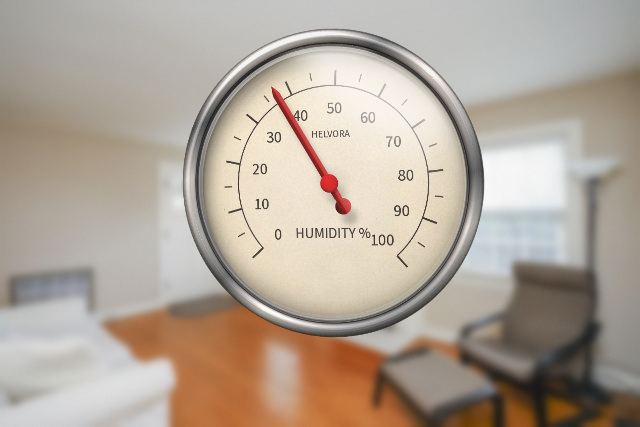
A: 37.5 %
